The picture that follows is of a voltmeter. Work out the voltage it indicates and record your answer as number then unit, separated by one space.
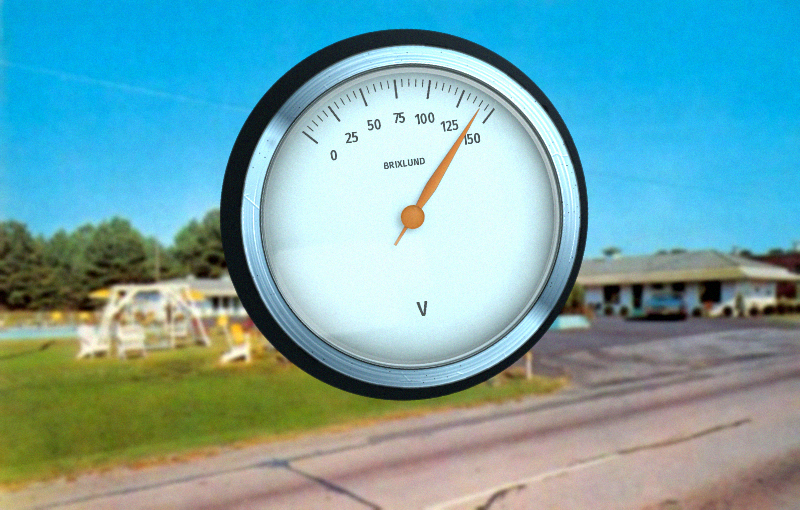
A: 140 V
